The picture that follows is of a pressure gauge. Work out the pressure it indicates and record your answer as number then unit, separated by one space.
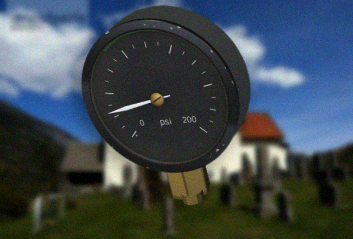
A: 25 psi
